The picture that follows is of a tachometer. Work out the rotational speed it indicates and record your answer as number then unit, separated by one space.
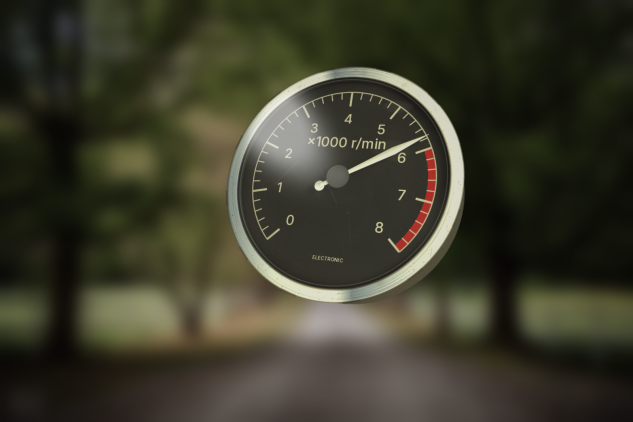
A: 5800 rpm
